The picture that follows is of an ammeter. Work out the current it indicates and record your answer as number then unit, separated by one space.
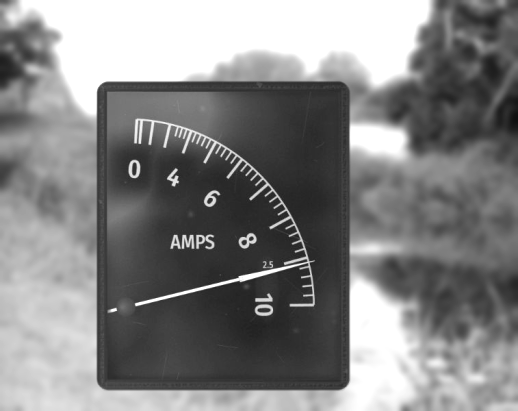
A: 9.1 A
